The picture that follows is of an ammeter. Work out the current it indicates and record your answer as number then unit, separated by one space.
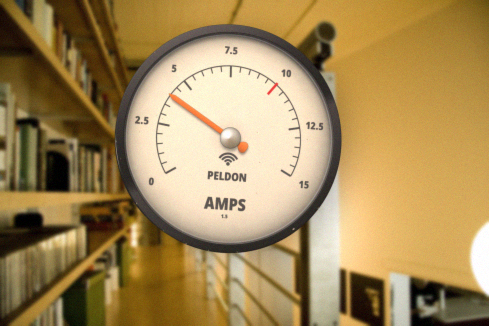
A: 4 A
